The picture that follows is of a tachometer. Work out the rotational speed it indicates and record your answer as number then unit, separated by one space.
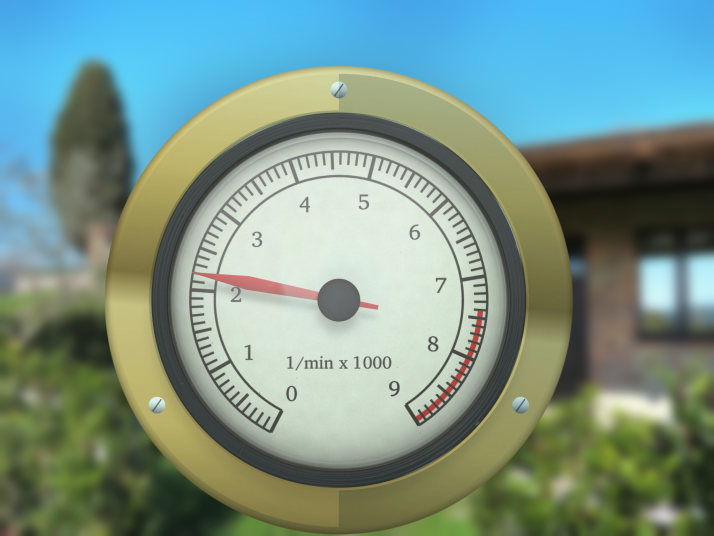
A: 2200 rpm
